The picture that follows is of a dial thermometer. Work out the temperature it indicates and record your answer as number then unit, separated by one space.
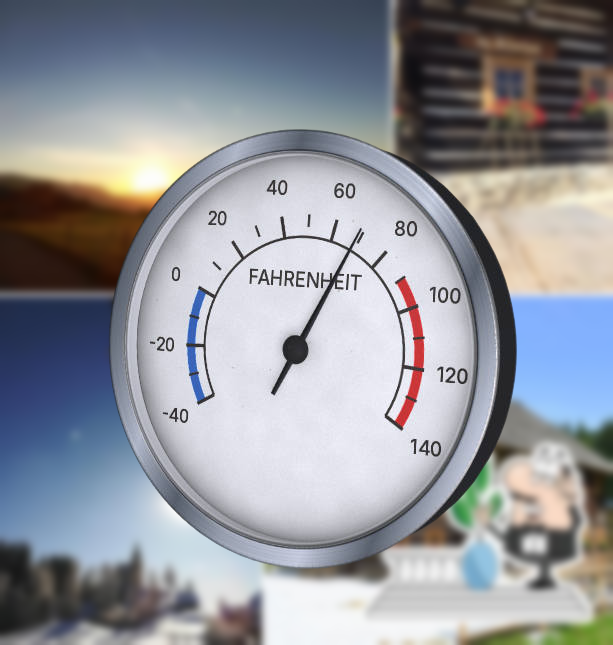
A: 70 °F
